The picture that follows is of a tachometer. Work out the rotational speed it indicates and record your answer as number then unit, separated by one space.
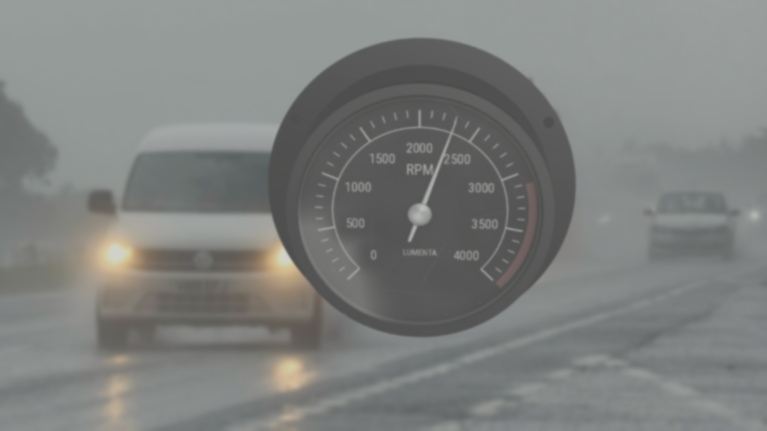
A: 2300 rpm
